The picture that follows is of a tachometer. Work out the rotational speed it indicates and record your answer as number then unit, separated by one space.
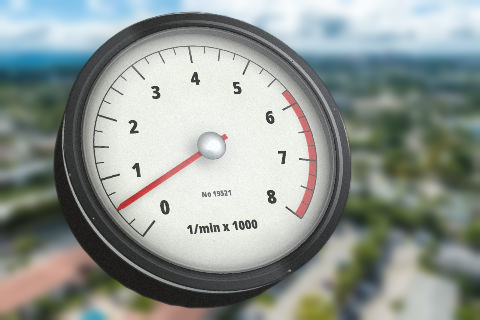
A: 500 rpm
